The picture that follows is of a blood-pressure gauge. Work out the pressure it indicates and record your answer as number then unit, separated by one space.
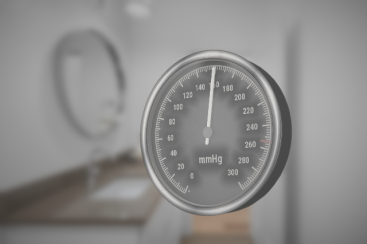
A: 160 mmHg
